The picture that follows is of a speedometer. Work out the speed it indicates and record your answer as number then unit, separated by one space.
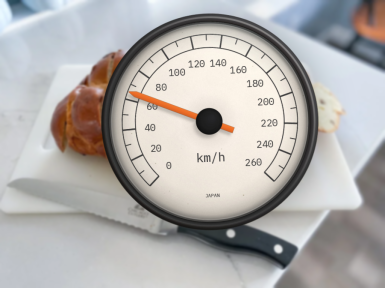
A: 65 km/h
